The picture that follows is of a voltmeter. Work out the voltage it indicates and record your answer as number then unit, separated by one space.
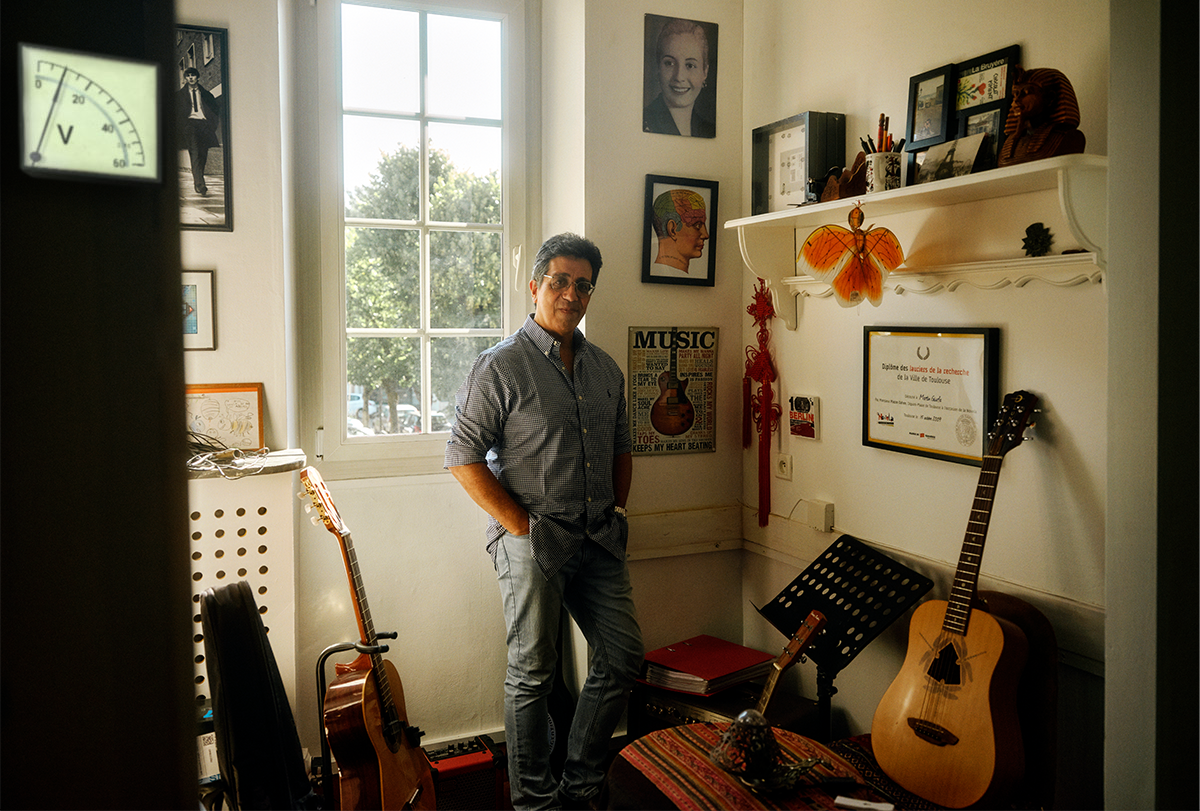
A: 10 V
